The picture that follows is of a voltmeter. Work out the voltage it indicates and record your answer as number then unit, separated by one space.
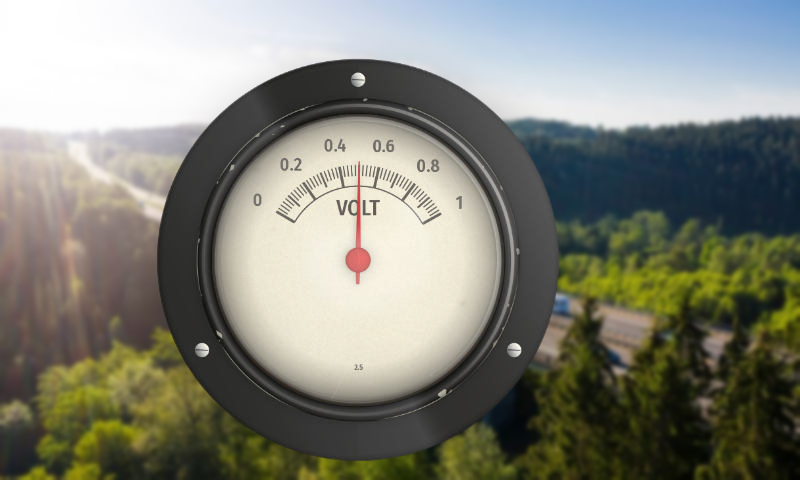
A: 0.5 V
